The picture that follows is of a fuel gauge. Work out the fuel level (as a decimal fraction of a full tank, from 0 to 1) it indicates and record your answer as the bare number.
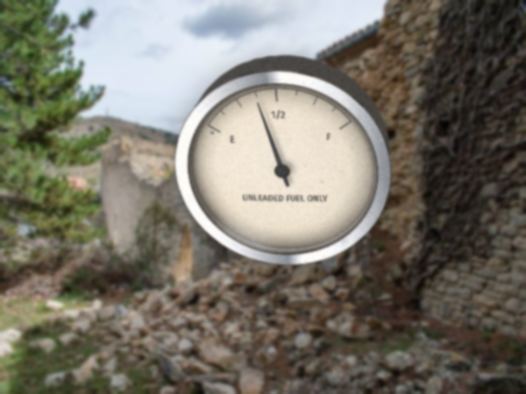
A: 0.375
